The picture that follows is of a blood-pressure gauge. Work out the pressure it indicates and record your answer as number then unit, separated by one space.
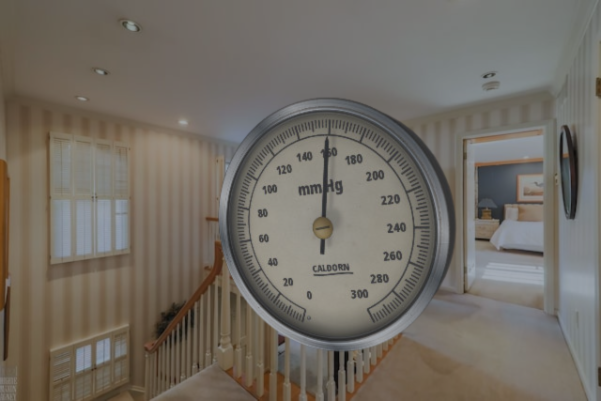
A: 160 mmHg
